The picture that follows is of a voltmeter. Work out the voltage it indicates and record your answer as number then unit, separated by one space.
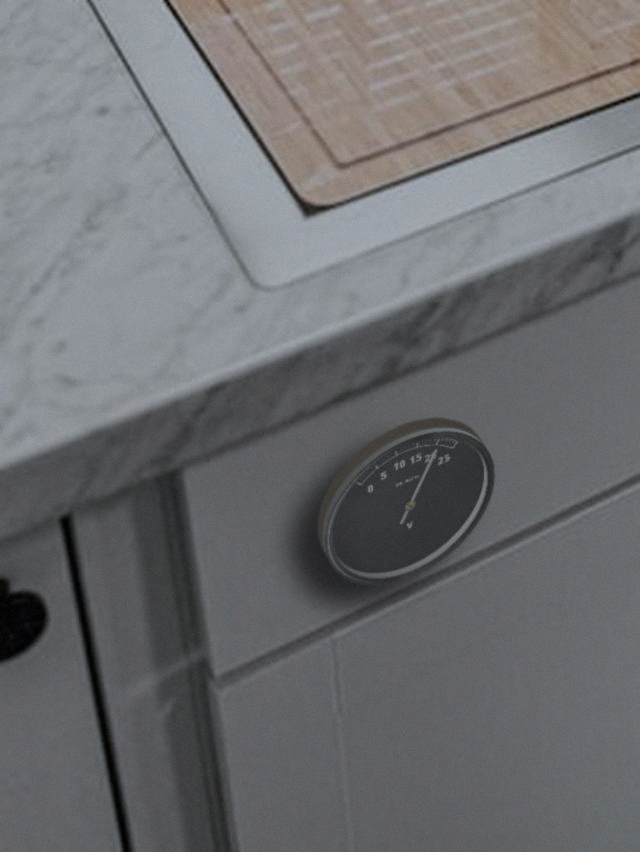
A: 20 V
